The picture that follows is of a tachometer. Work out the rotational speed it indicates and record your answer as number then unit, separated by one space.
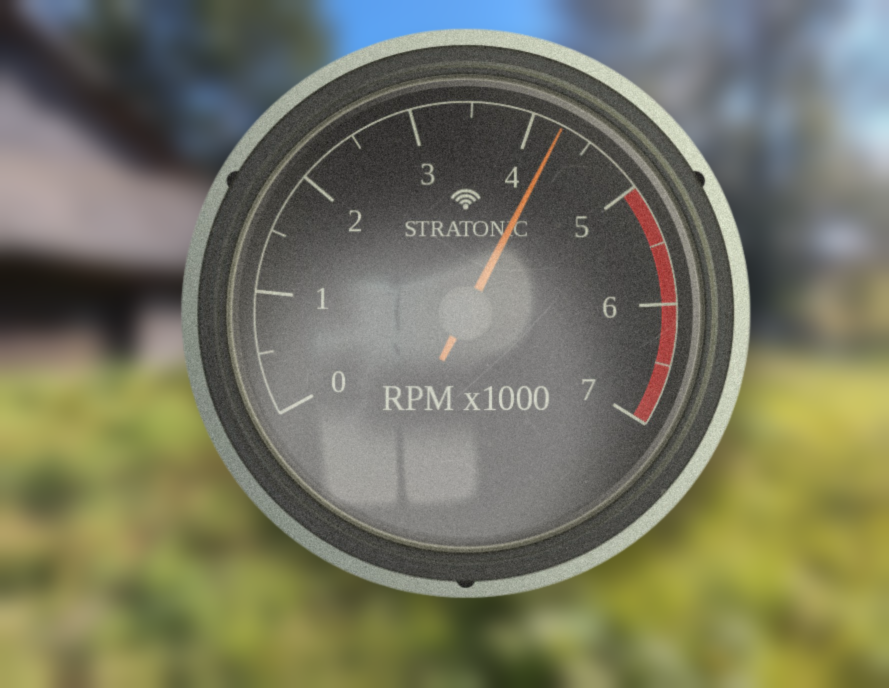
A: 4250 rpm
